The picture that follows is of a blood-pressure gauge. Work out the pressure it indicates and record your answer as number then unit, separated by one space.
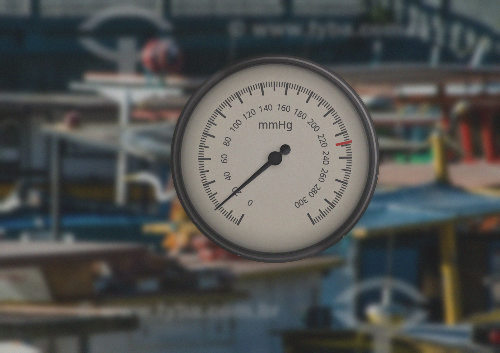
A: 20 mmHg
